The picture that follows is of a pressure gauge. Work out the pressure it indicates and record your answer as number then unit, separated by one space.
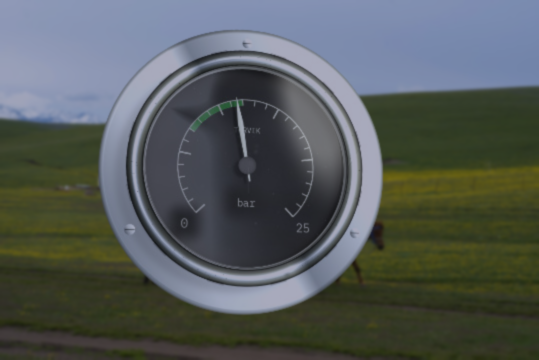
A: 11.5 bar
